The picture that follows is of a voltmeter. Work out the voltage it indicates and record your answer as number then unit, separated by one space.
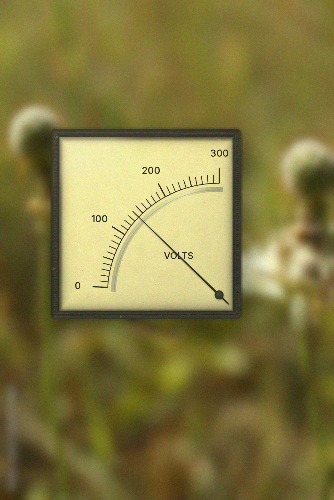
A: 140 V
